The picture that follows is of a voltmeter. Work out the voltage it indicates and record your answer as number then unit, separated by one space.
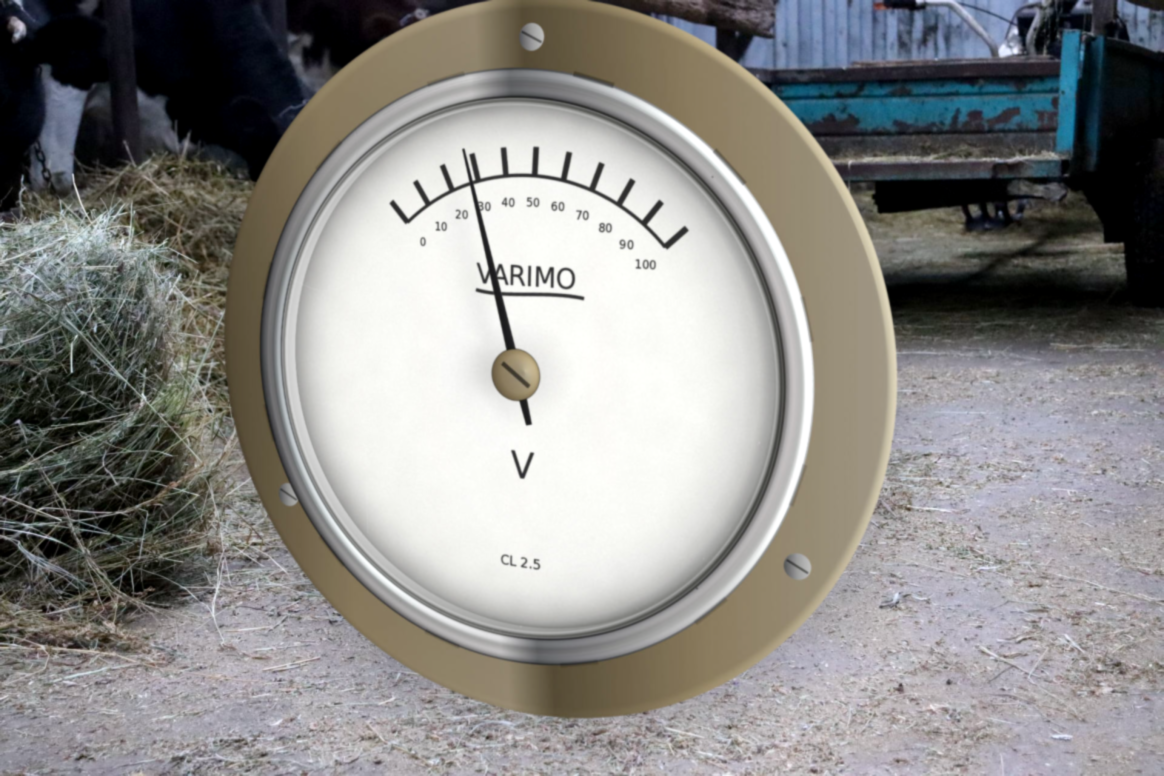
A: 30 V
